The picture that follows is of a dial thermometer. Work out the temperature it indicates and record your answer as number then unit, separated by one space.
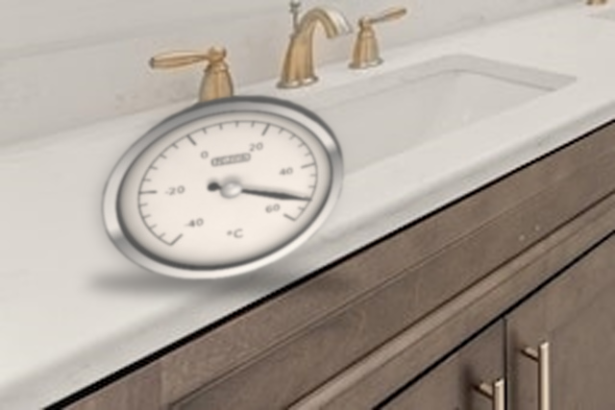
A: 52 °C
